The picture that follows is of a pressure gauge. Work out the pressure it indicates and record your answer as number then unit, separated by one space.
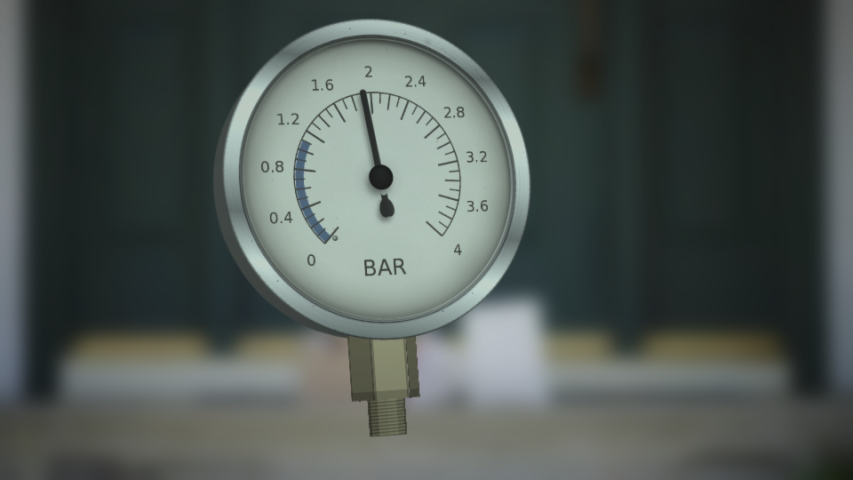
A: 1.9 bar
